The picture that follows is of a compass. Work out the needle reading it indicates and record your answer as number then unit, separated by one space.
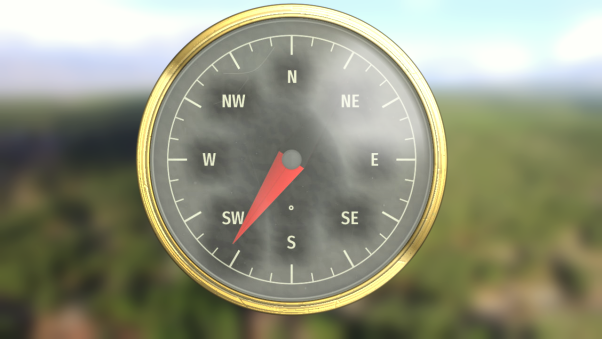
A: 215 °
